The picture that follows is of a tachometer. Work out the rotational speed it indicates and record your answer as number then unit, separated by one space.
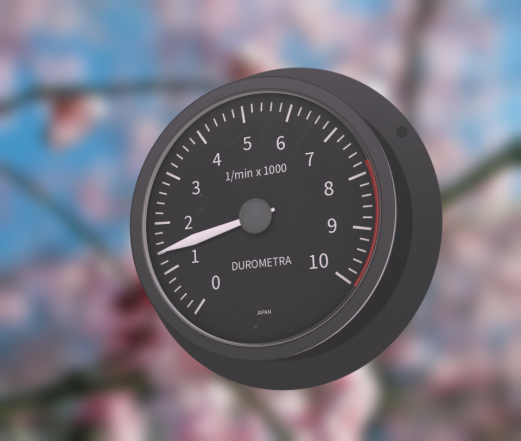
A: 1400 rpm
